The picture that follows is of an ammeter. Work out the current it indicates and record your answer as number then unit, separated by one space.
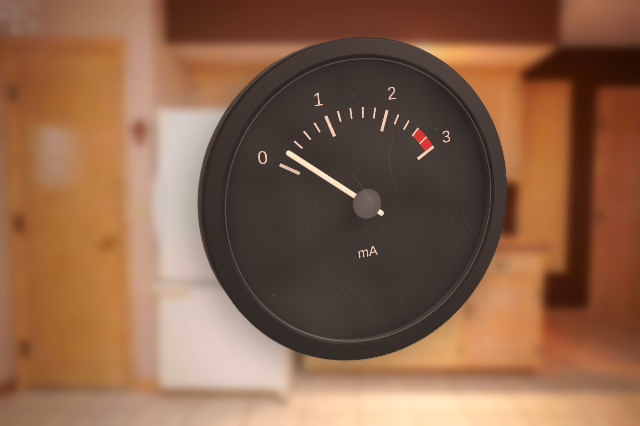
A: 0.2 mA
